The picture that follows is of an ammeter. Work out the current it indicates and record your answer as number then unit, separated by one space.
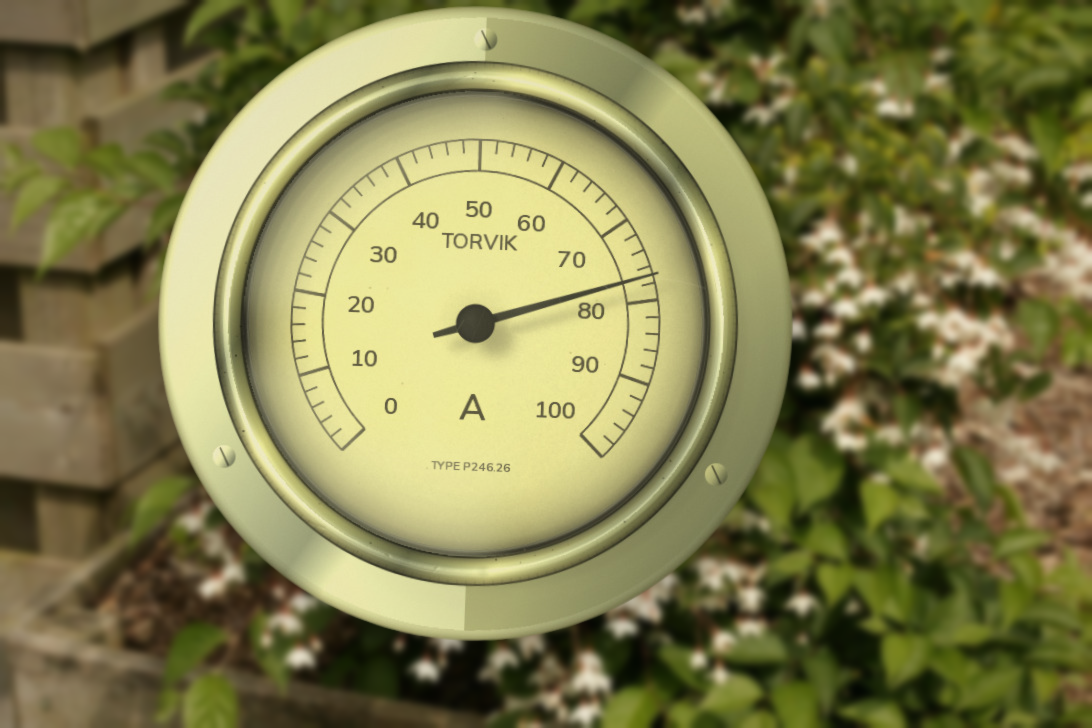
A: 77 A
